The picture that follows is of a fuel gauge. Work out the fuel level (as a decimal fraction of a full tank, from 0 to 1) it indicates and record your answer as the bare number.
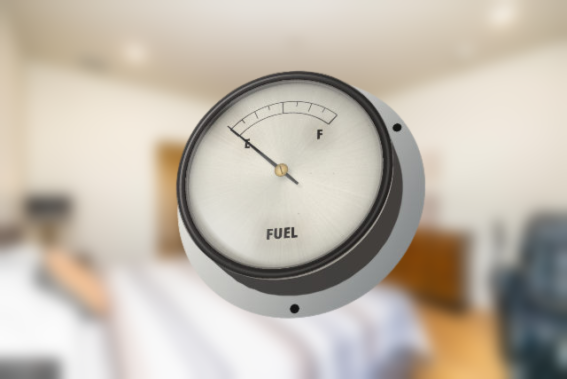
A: 0
